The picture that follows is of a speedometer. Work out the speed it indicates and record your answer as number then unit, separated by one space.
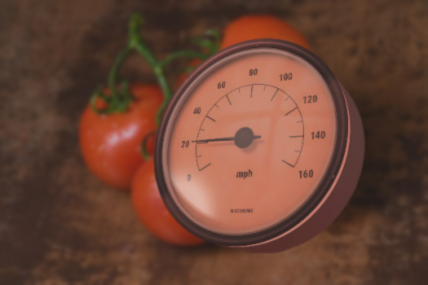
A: 20 mph
